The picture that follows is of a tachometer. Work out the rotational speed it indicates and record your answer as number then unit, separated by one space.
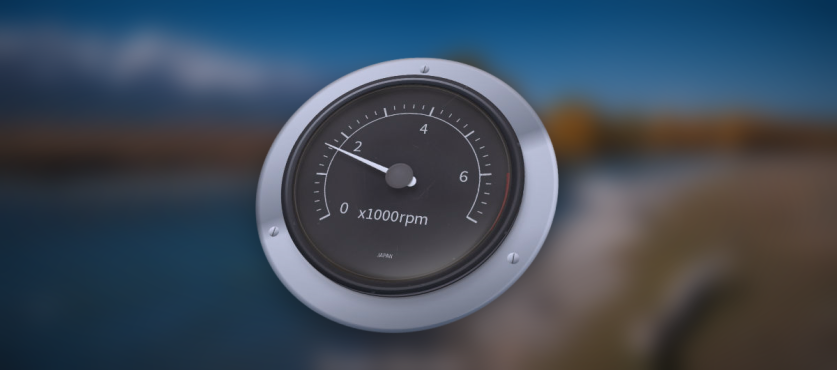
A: 1600 rpm
